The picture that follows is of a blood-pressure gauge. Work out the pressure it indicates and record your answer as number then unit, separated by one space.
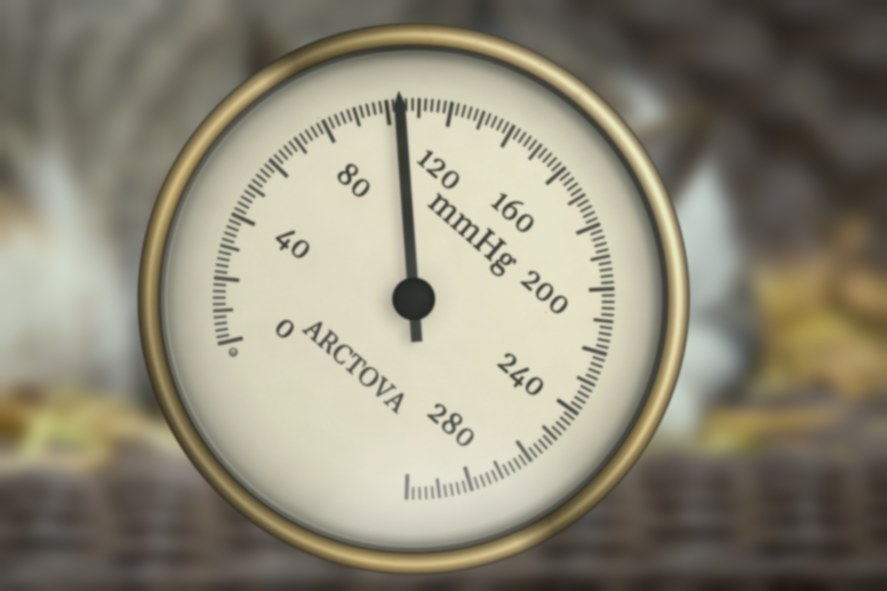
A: 104 mmHg
